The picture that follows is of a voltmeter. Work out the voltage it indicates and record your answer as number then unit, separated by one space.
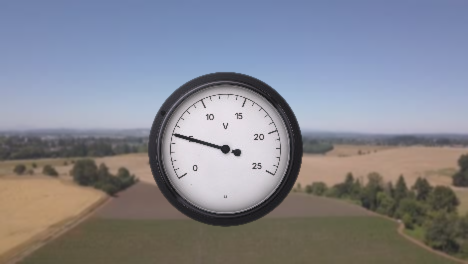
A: 5 V
